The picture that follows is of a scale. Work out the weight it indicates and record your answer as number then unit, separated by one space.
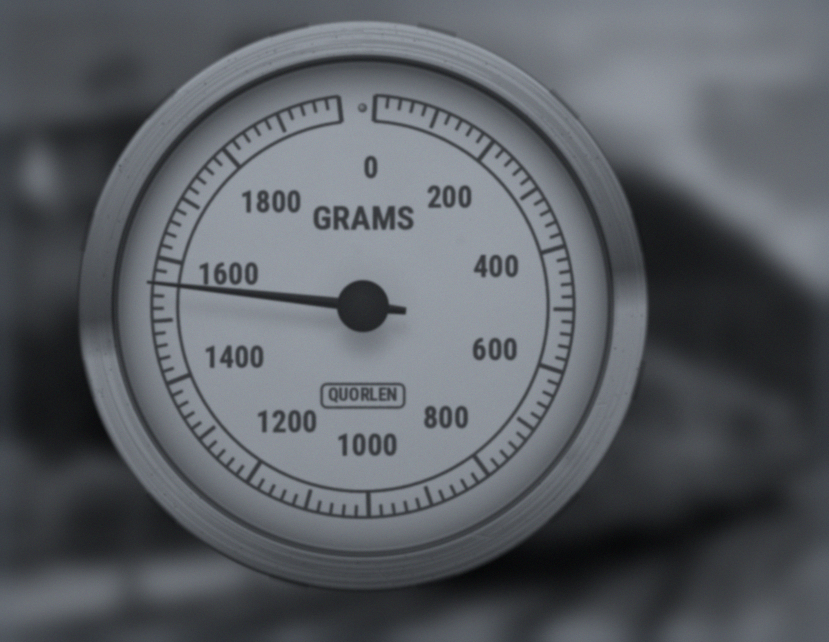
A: 1560 g
